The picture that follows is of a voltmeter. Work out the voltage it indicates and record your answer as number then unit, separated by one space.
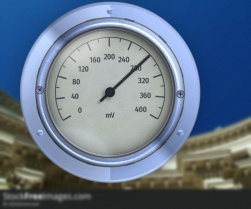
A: 280 mV
